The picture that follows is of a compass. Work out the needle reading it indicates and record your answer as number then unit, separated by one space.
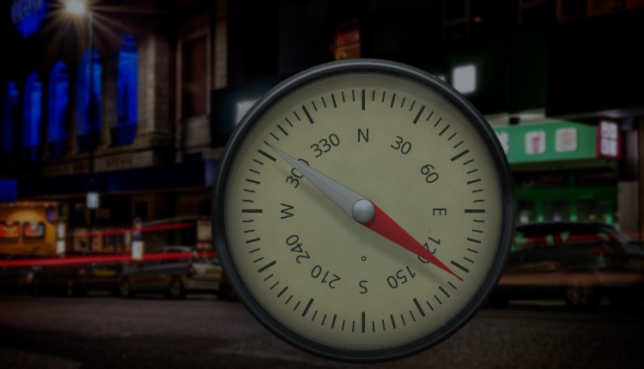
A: 125 °
